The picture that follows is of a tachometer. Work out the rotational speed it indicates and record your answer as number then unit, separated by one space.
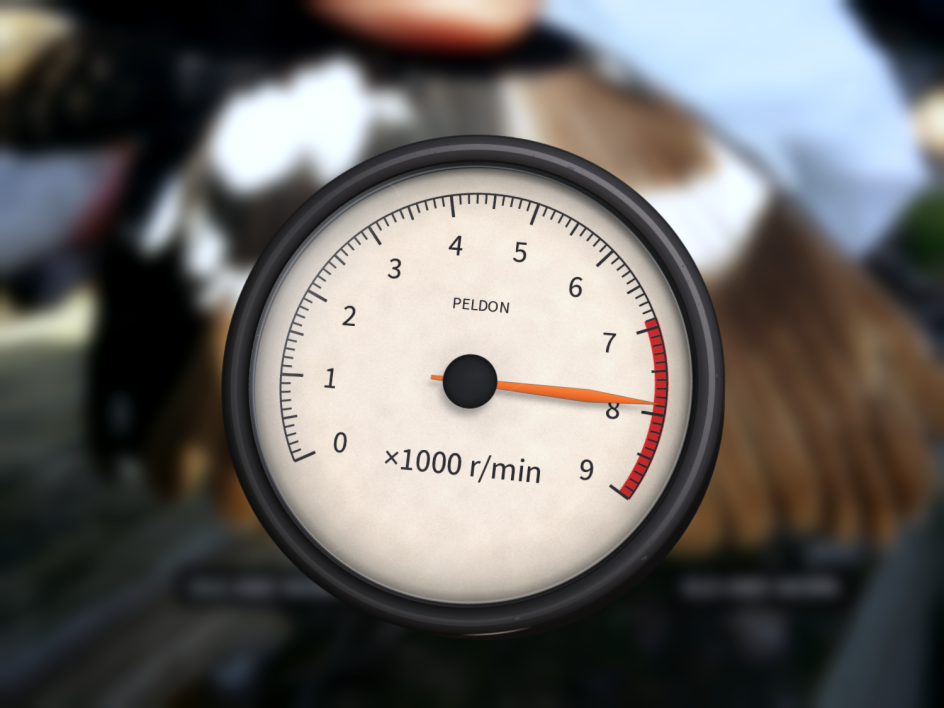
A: 7900 rpm
